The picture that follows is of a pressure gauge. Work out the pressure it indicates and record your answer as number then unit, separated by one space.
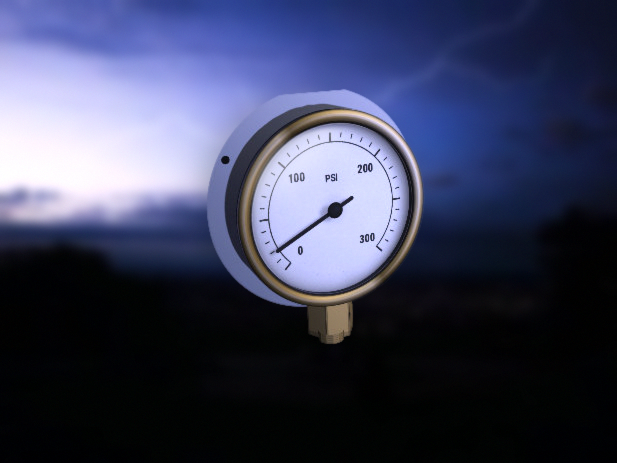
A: 20 psi
